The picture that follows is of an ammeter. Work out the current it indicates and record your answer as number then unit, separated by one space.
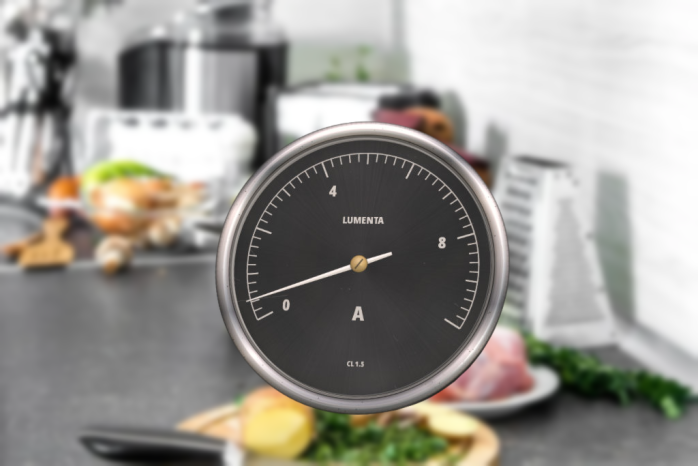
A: 0.4 A
